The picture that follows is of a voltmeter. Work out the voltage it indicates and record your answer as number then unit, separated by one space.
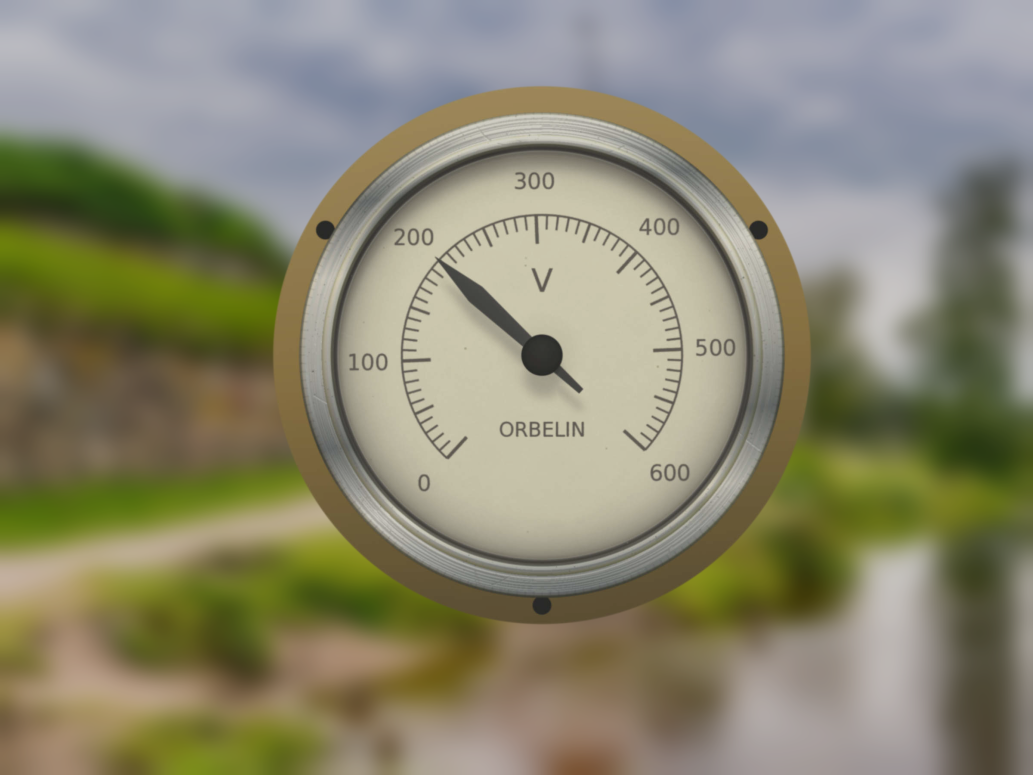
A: 200 V
